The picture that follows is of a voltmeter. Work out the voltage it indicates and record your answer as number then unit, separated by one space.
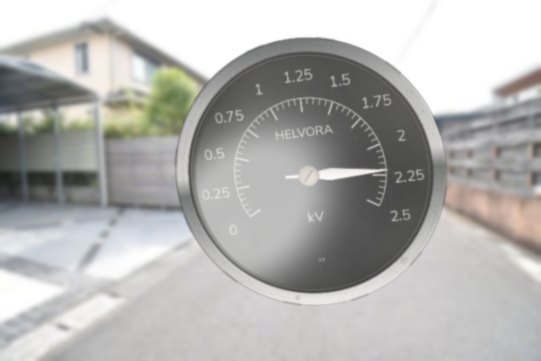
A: 2.2 kV
